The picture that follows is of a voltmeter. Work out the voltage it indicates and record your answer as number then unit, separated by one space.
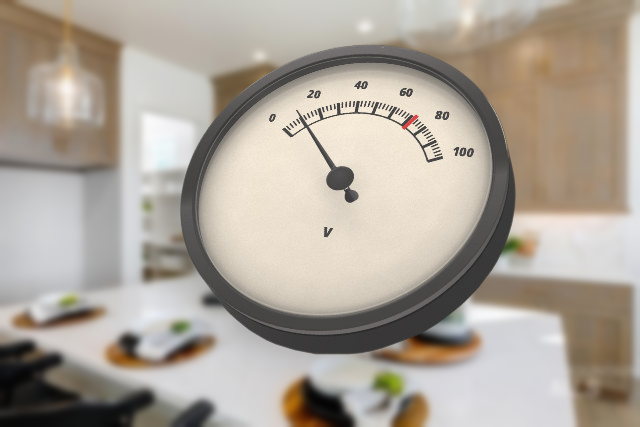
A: 10 V
